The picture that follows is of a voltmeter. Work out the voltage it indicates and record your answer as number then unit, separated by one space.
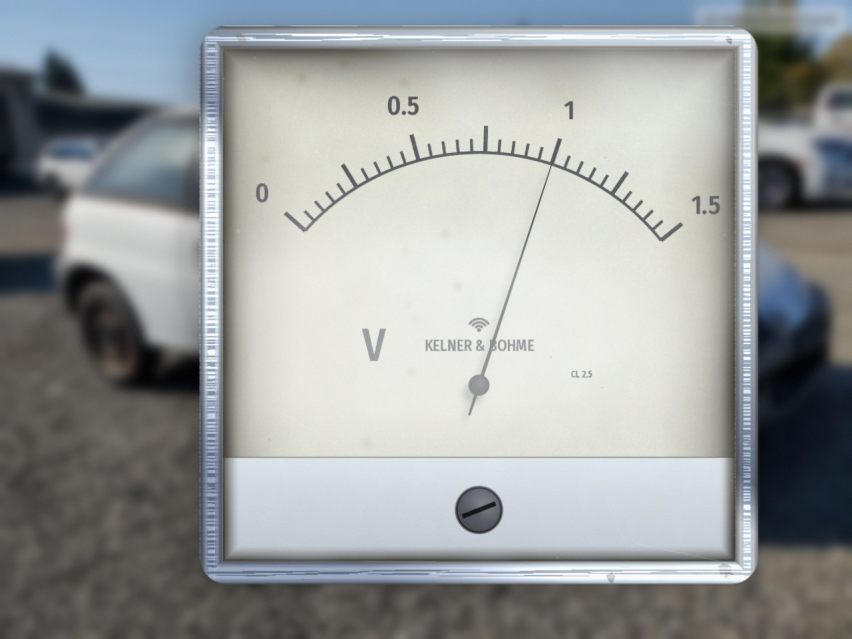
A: 1 V
